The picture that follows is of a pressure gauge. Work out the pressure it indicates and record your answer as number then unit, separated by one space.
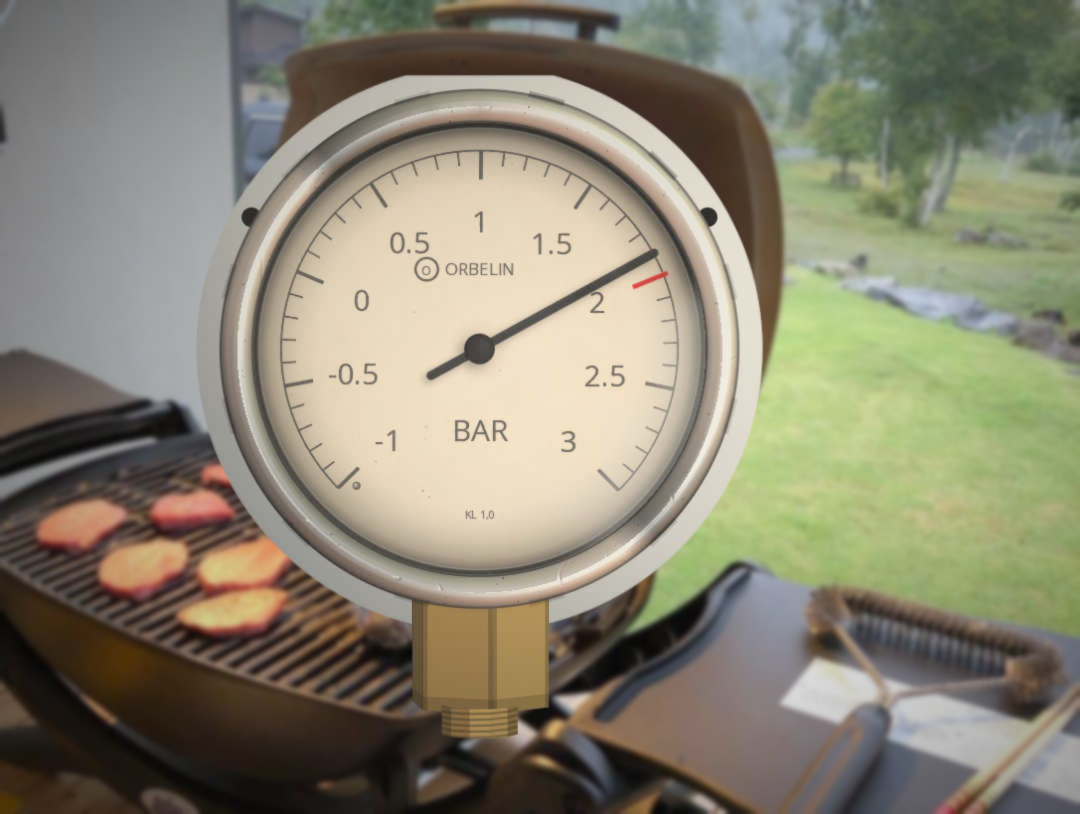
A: 1.9 bar
